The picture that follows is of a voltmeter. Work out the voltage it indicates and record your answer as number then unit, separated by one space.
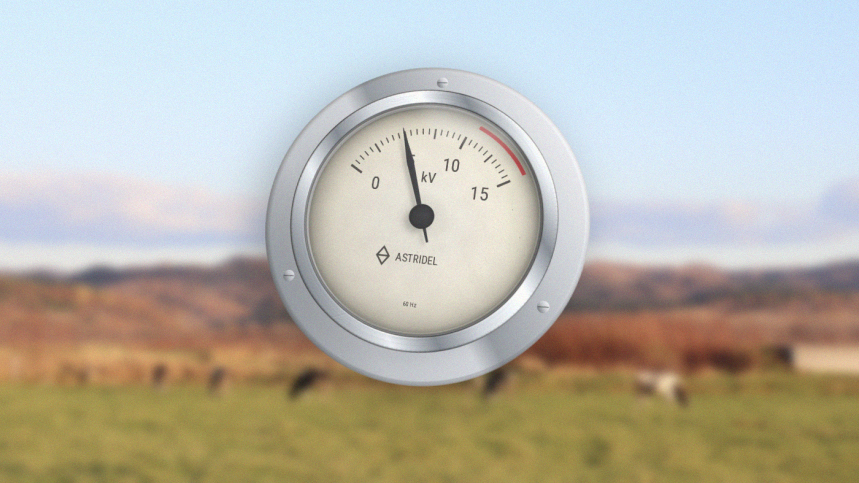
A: 5 kV
